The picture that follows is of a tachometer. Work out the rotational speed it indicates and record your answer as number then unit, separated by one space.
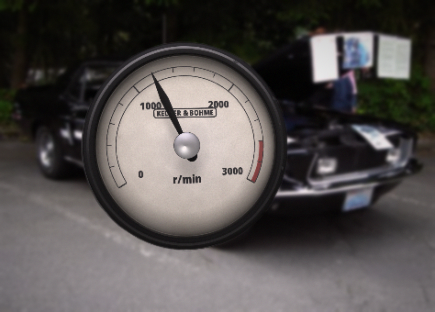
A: 1200 rpm
